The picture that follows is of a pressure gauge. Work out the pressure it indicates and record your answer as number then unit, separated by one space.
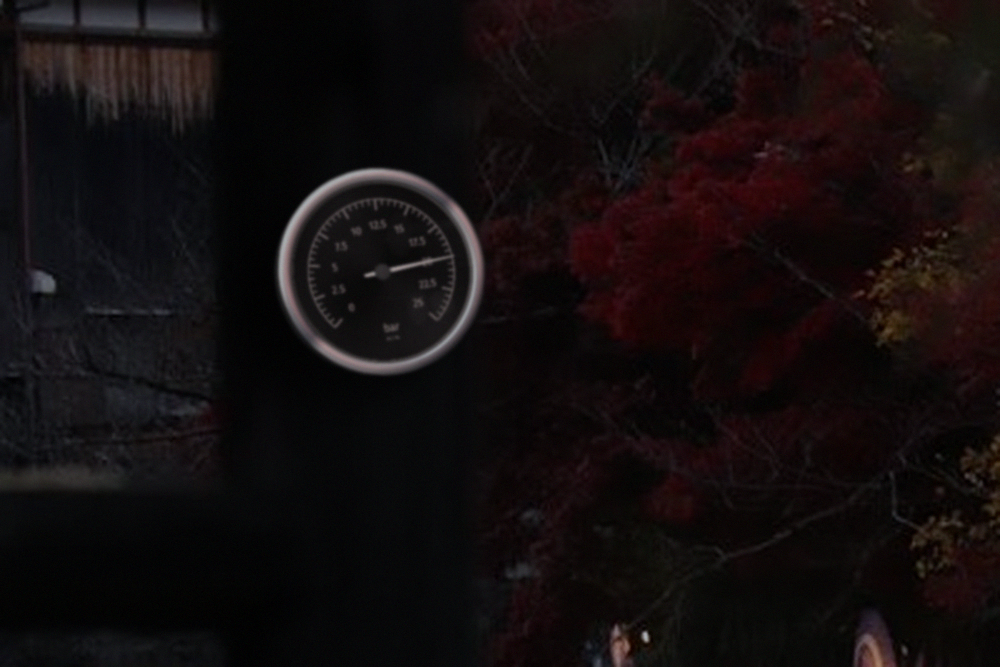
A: 20 bar
